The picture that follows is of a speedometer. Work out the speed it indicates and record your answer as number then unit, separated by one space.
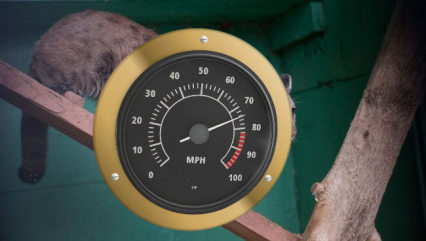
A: 74 mph
